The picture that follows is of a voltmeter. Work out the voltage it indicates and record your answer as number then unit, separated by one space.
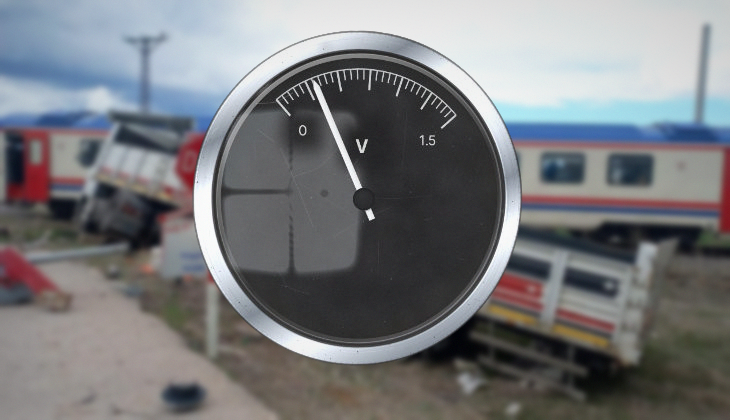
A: 0.3 V
